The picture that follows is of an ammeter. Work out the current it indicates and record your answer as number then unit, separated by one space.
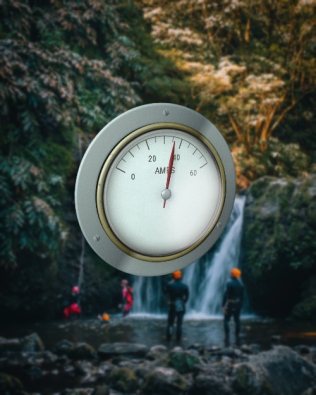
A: 35 A
